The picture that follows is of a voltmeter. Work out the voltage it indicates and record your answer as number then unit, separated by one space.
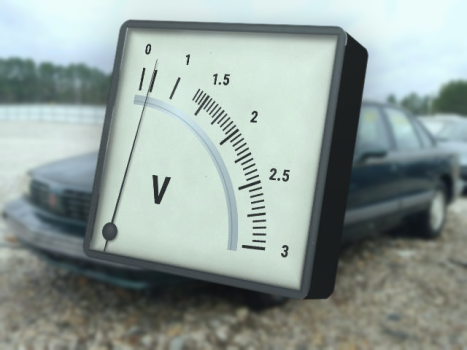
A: 0.5 V
